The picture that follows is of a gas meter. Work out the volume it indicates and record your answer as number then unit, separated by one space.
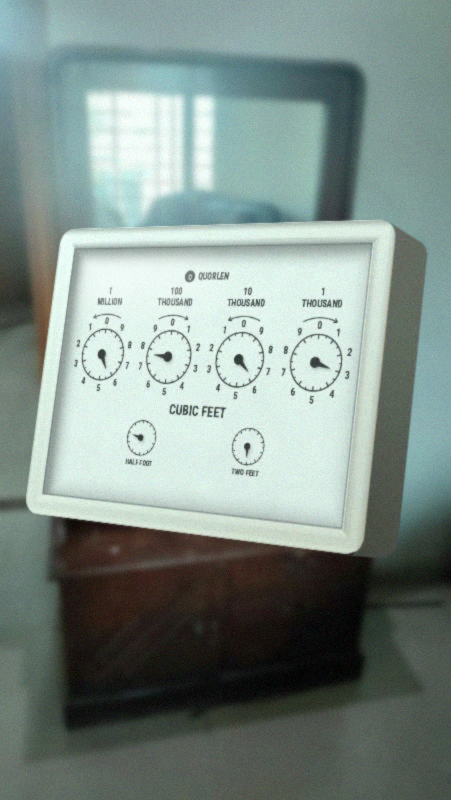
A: 576300 ft³
